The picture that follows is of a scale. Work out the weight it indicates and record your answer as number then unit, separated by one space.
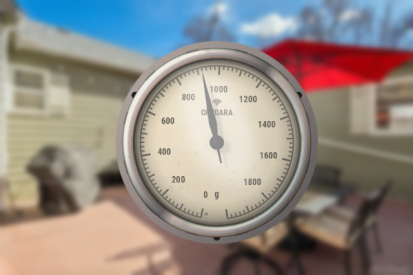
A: 920 g
